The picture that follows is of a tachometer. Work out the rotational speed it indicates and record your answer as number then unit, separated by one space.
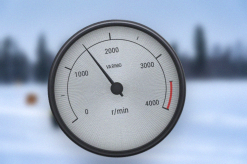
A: 1500 rpm
